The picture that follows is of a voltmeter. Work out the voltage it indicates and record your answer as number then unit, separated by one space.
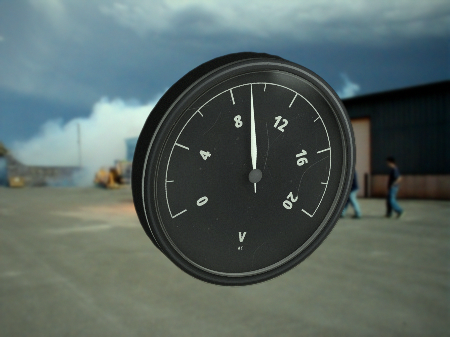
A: 9 V
